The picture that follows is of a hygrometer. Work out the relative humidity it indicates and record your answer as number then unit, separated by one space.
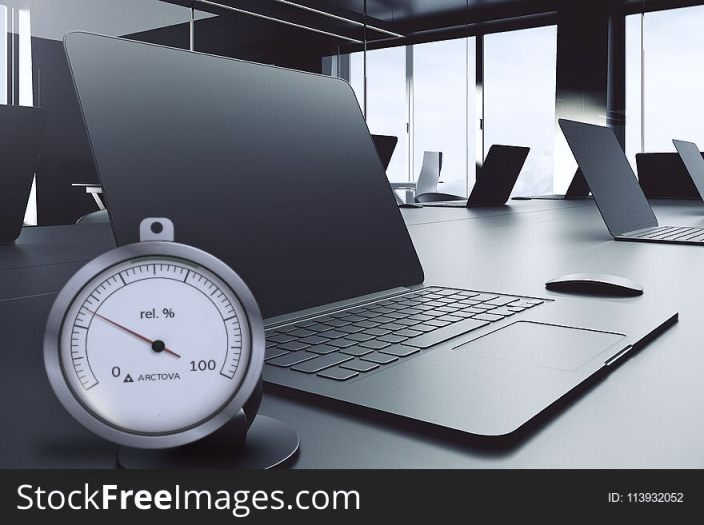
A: 26 %
